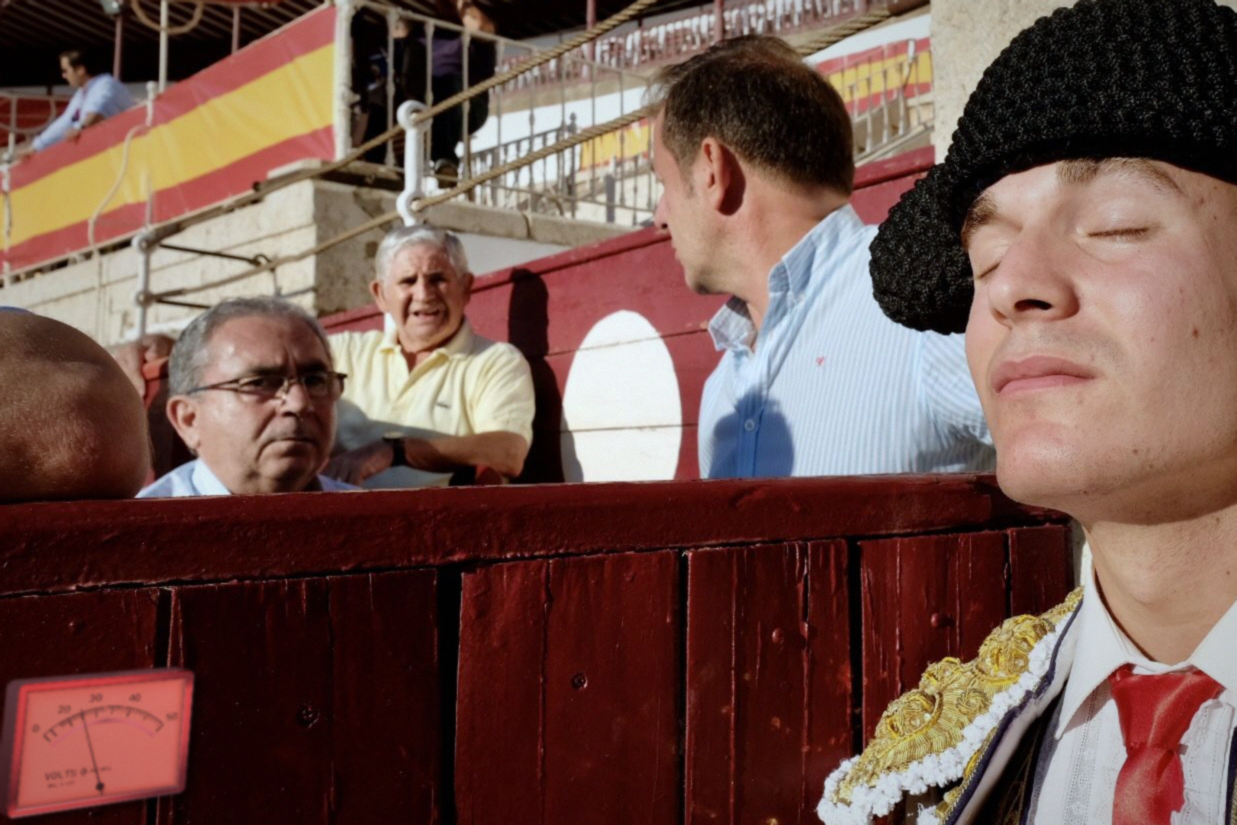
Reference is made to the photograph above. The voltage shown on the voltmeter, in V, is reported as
25 V
